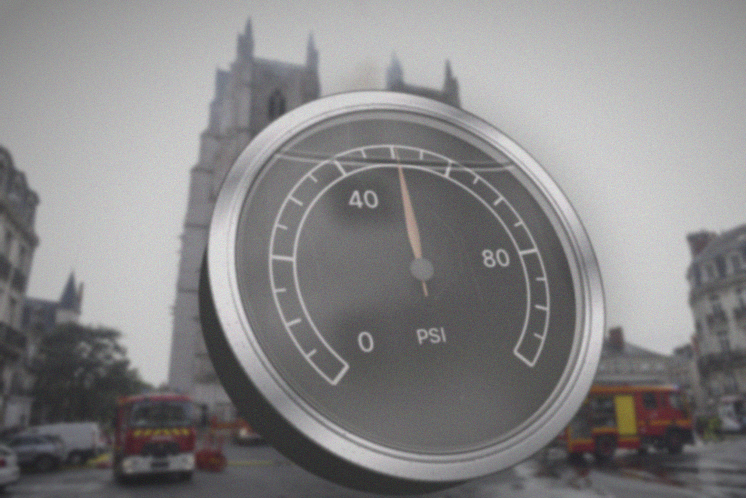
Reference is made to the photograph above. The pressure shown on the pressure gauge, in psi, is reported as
50 psi
